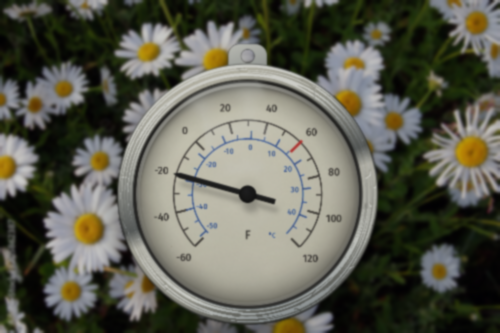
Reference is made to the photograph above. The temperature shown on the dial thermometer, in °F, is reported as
-20 °F
